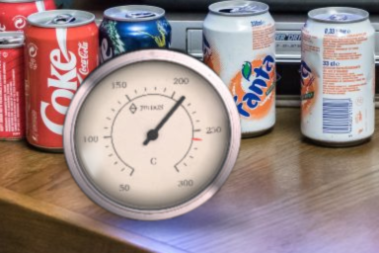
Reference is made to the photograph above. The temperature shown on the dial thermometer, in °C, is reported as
210 °C
